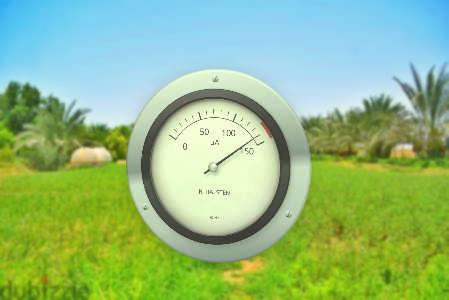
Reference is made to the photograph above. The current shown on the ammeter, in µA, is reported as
140 µA
